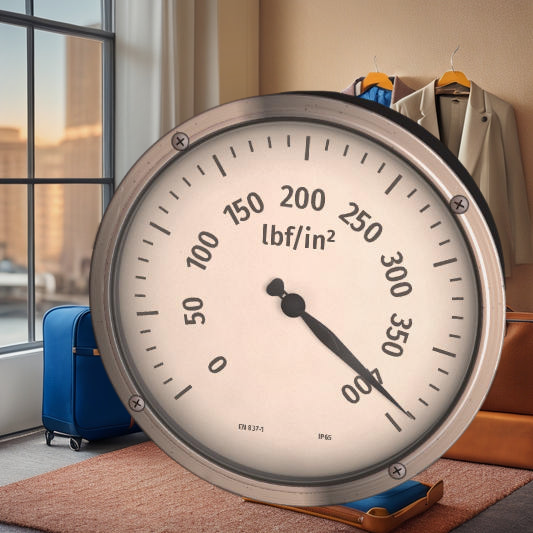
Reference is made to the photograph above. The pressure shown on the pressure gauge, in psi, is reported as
390 psi
